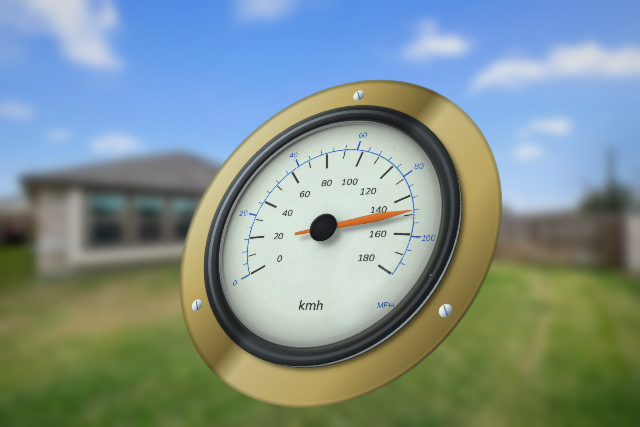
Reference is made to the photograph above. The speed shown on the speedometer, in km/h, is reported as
150 km/h
